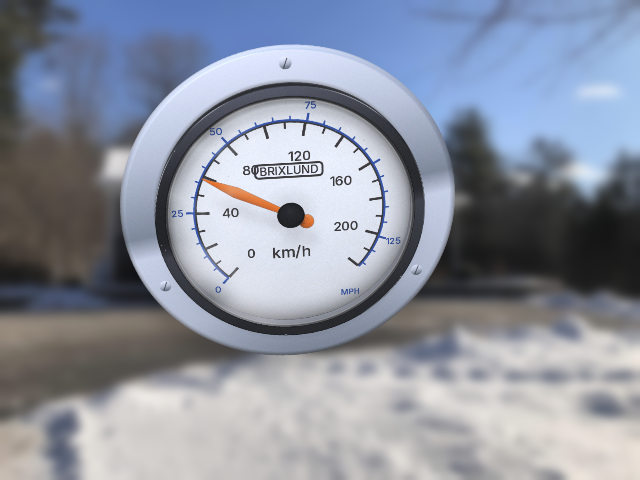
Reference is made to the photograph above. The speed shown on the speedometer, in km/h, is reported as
60 km/h
